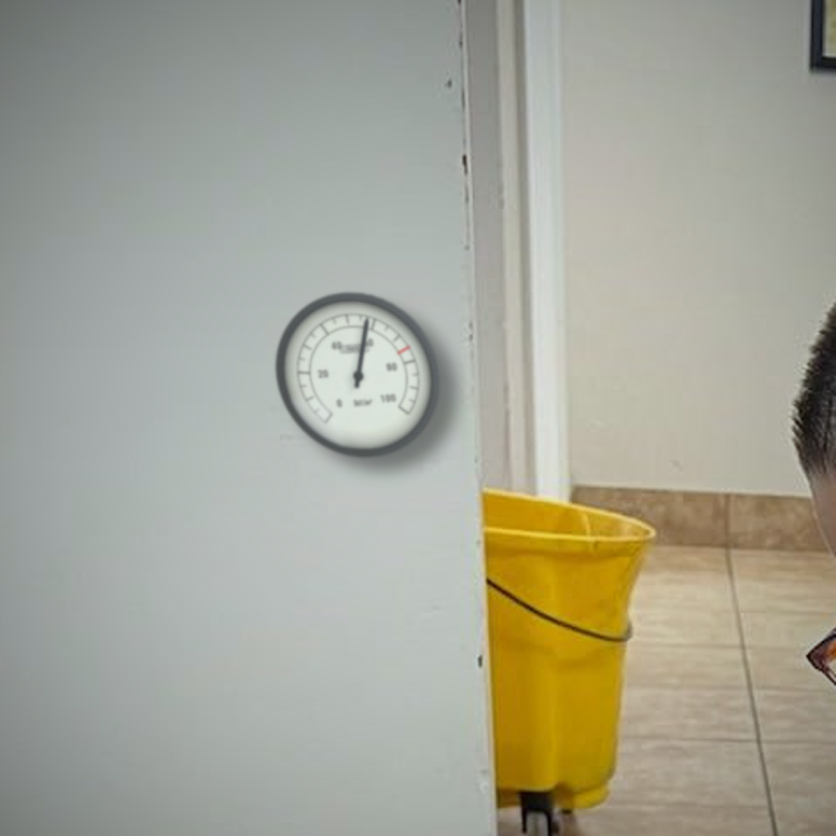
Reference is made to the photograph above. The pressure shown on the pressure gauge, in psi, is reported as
57.5 psi
